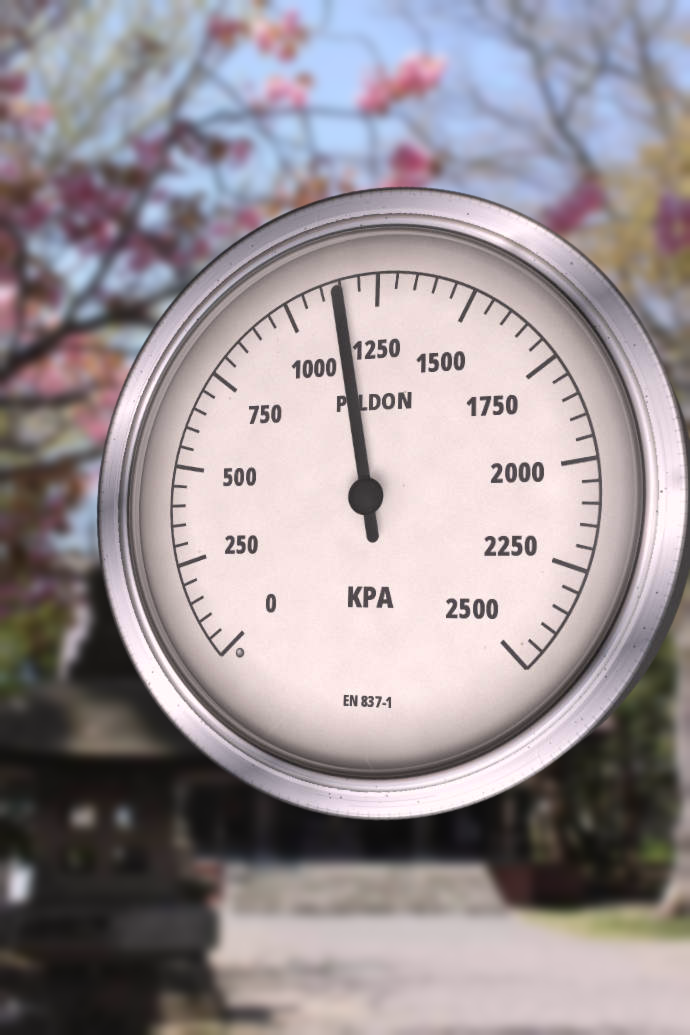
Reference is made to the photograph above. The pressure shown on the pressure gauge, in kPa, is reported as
1150 kPa
